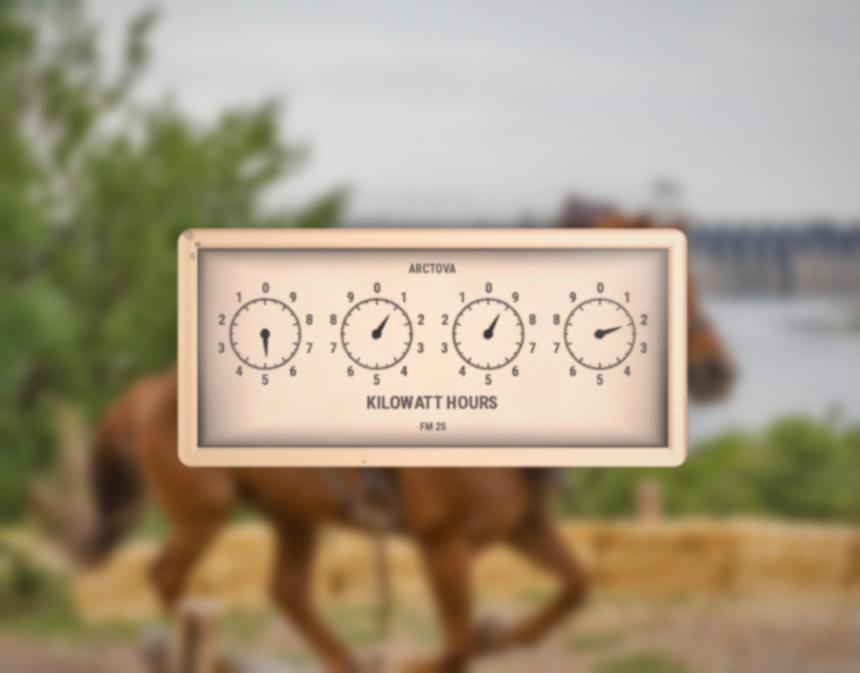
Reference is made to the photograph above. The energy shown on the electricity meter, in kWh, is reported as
5092 kWh
